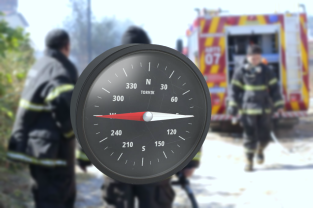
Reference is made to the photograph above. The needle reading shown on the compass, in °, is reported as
270 °
